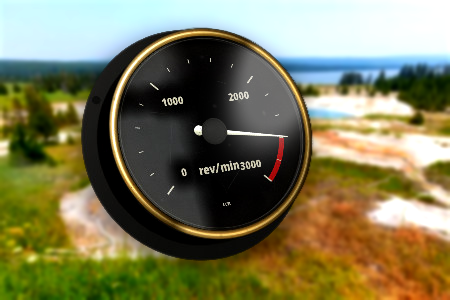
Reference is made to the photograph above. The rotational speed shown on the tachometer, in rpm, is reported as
2600 rpm
